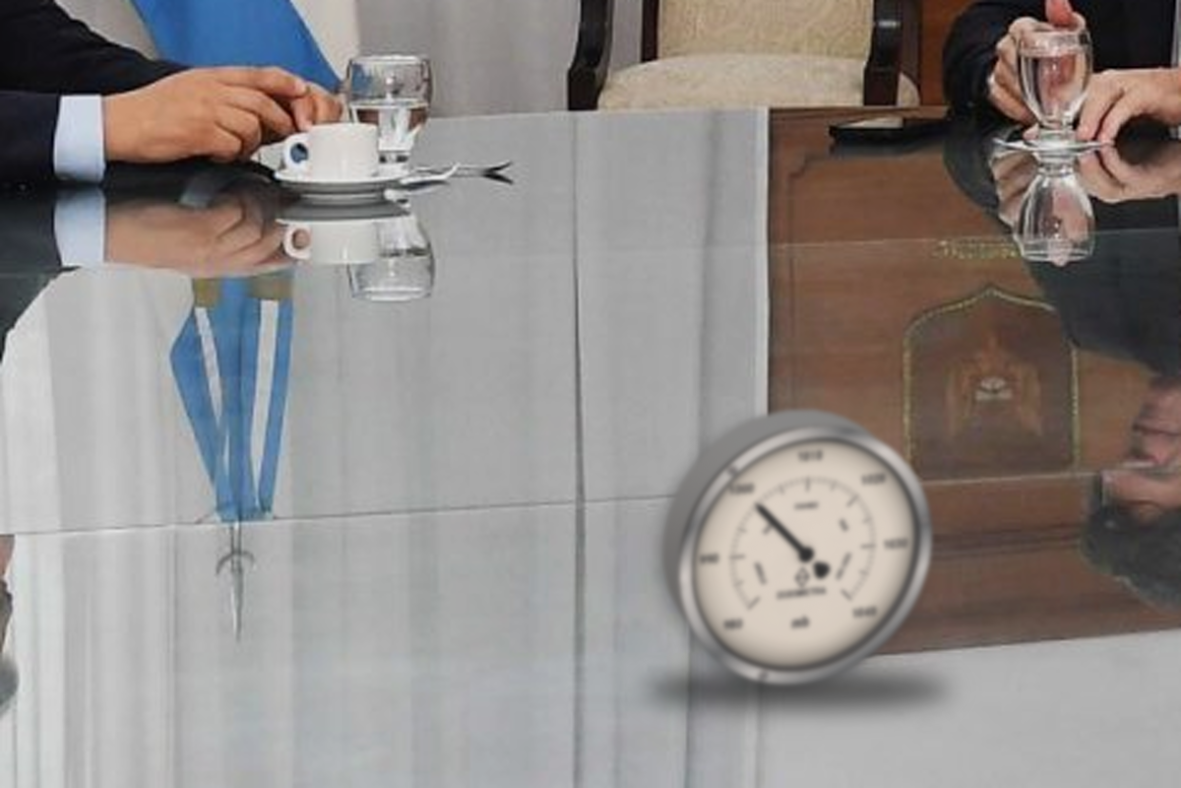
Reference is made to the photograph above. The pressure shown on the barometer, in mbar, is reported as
1000 mbar
